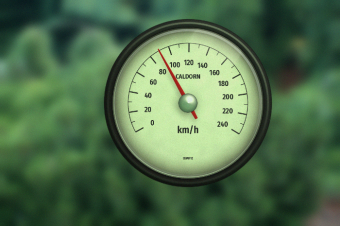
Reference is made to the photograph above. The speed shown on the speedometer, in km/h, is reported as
90 km/h
